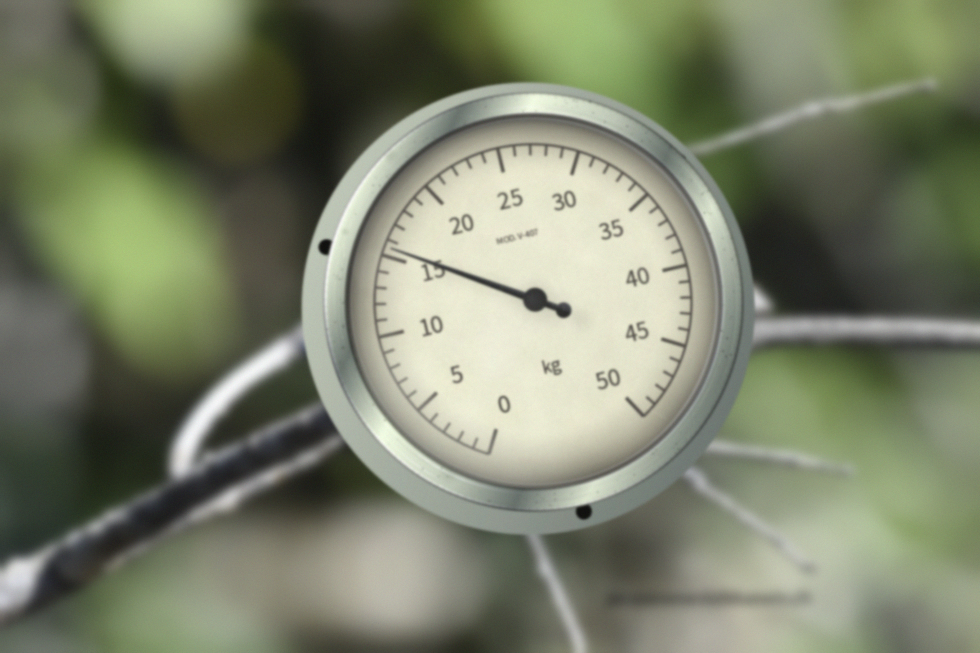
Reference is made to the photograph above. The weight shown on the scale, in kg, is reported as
15.5 kg
